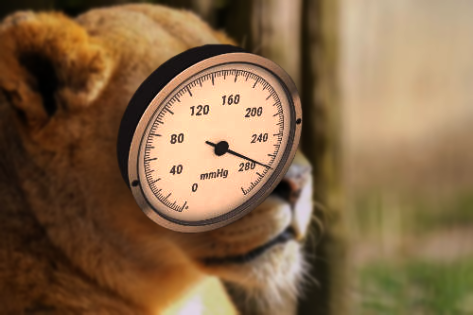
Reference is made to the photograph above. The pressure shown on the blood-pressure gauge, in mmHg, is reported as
270 mmHg
